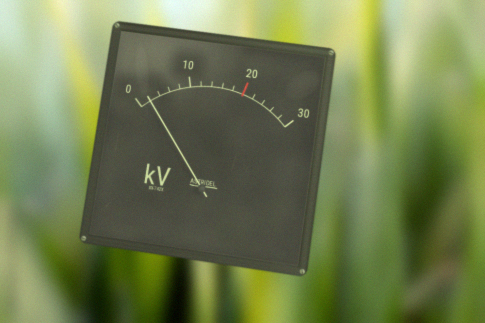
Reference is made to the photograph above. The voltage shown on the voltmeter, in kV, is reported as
2 kV
